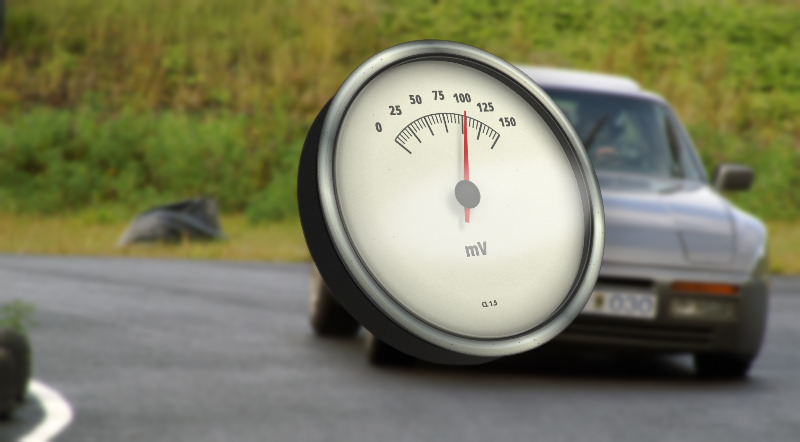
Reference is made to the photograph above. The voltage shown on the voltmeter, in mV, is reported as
100 mV
